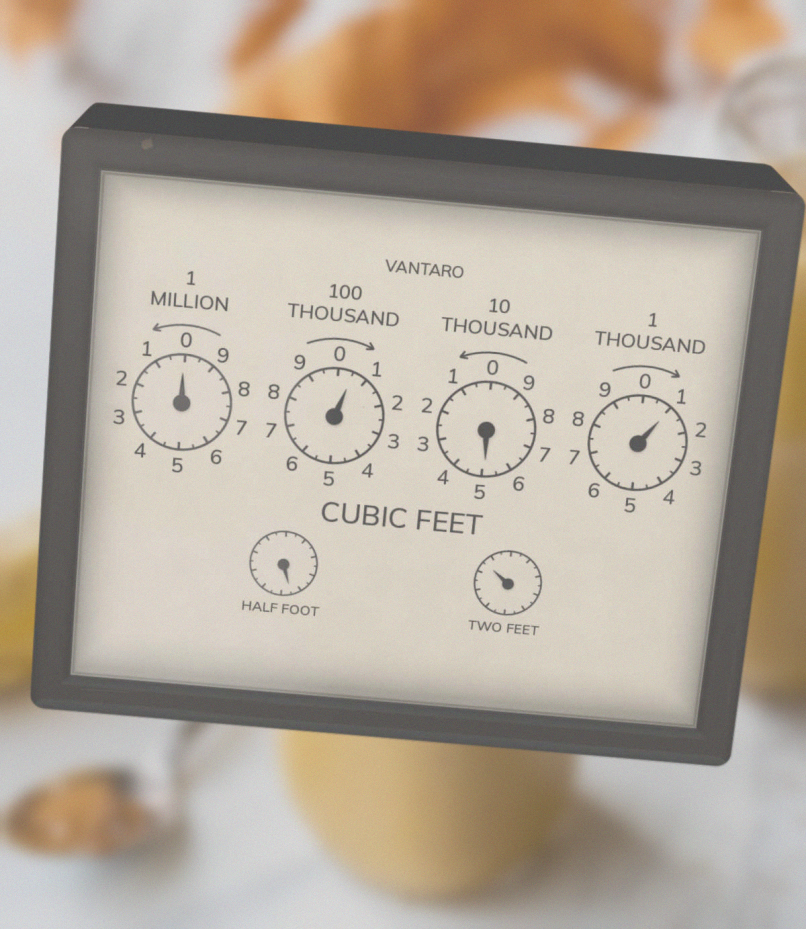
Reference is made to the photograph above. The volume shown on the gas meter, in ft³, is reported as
5100 ft³
